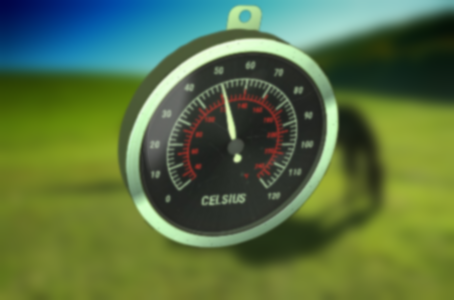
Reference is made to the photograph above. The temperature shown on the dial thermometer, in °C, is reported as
50 °C
